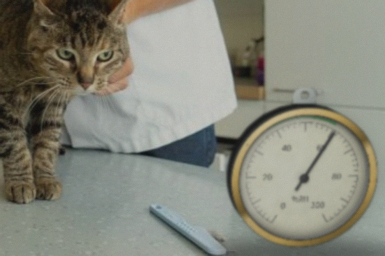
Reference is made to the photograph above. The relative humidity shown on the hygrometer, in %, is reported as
60 %
